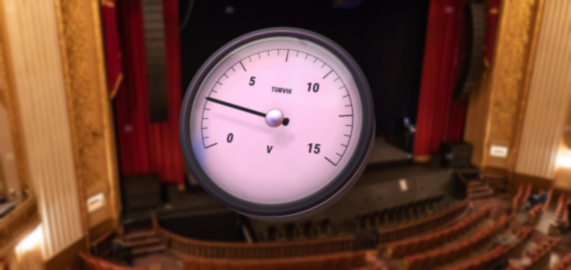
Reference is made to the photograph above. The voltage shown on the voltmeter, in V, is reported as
2.5 V
